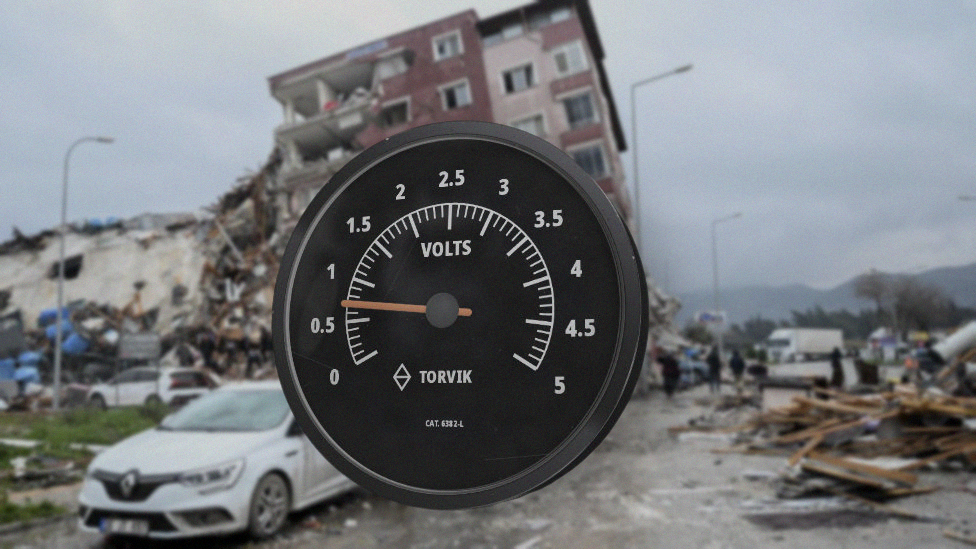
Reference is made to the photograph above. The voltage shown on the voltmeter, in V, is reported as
0.7 V
